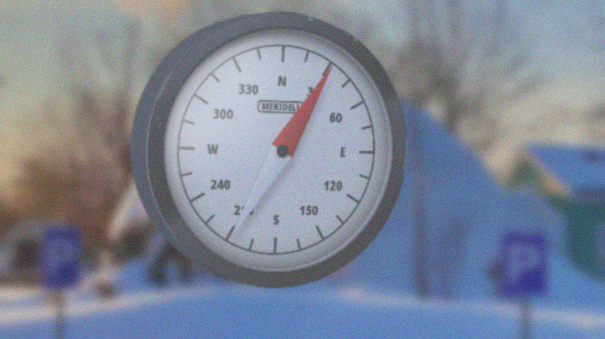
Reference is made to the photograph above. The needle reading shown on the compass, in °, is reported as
30 °
